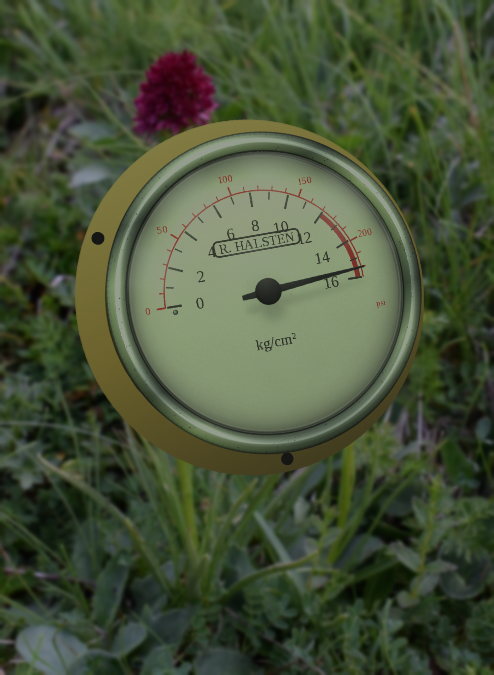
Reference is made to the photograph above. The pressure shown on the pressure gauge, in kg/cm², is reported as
15.5 kg/cm²
